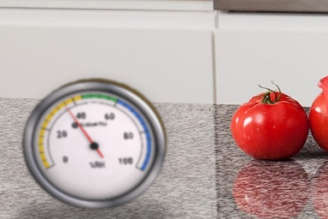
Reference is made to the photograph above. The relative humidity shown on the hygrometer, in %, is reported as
36 %
